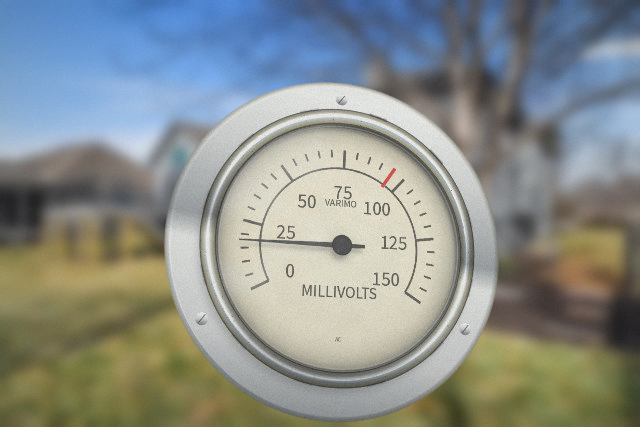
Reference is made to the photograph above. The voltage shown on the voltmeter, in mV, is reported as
17.5 mV
